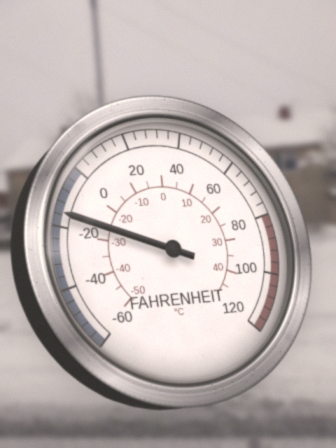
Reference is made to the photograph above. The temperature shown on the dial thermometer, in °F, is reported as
-16 °F
